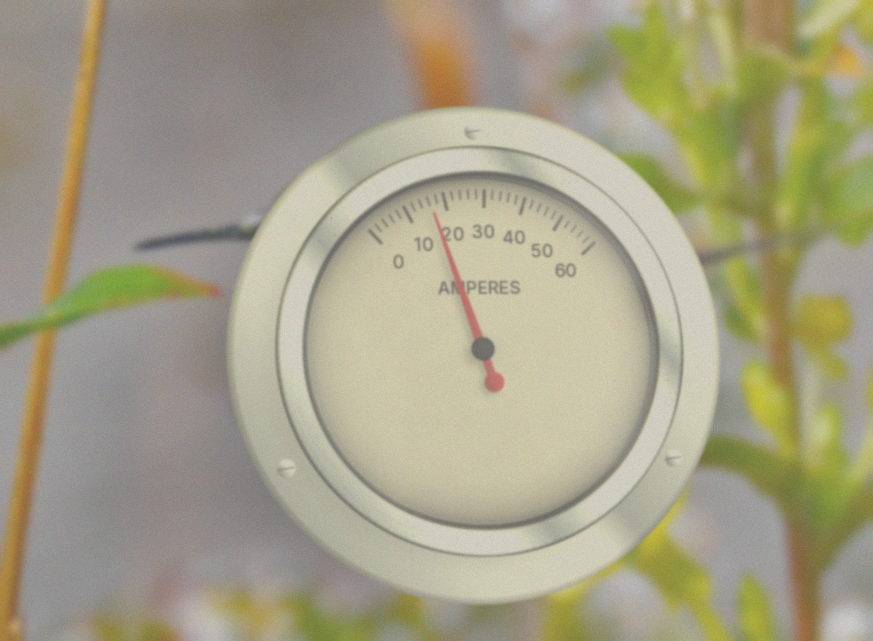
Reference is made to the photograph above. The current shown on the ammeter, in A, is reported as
16 A
